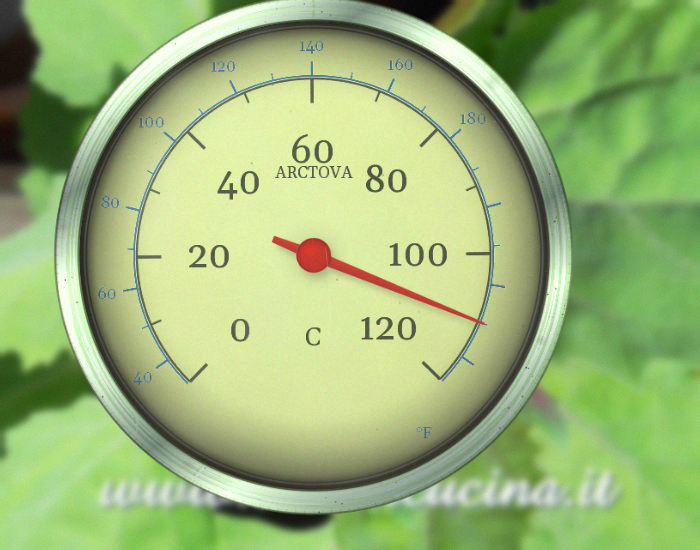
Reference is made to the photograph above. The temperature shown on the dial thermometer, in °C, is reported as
110 °C
